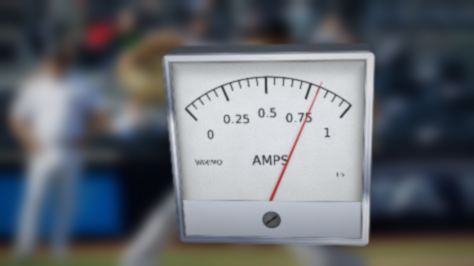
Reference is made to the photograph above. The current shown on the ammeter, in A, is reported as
0.8 A
